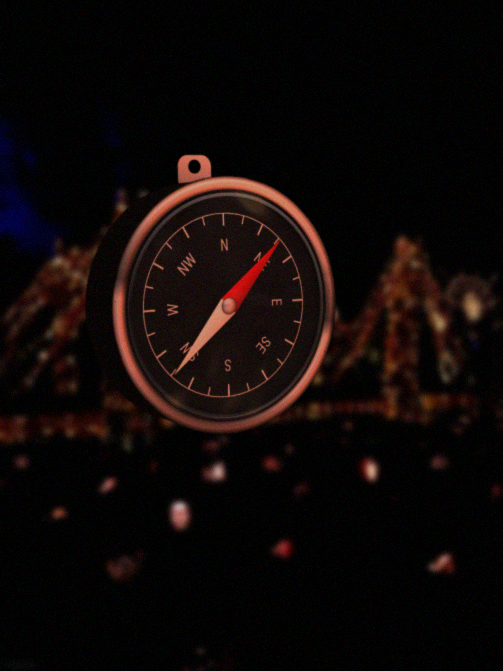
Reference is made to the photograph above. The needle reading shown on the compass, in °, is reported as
45 °
